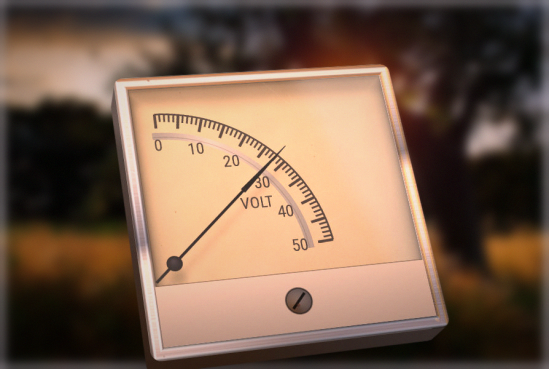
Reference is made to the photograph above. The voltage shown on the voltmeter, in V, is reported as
28 V
